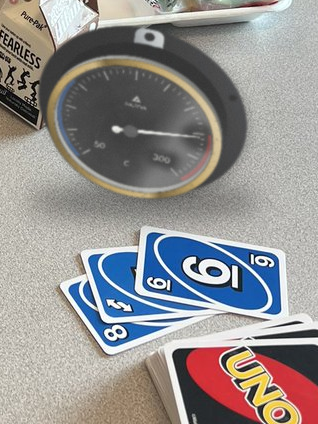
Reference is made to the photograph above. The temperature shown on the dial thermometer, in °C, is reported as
250 °C
